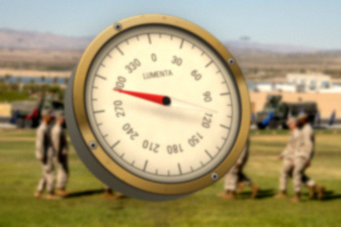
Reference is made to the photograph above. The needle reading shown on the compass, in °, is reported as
290 °
